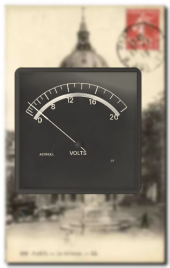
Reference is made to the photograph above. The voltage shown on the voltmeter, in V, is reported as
4 V
